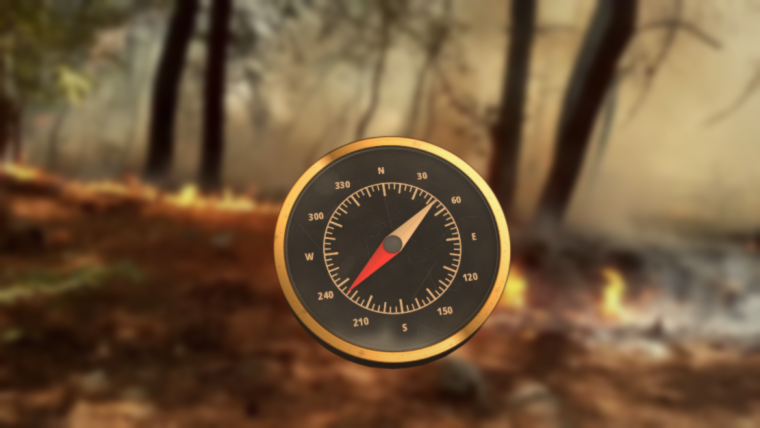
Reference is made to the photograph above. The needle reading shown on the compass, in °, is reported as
230 °
